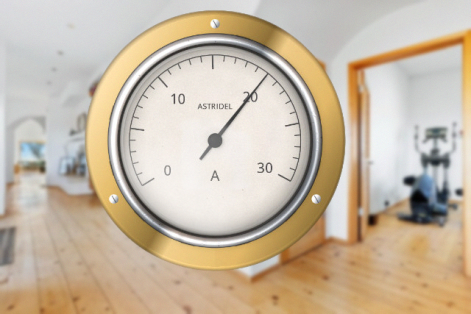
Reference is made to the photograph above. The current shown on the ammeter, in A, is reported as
20 A
